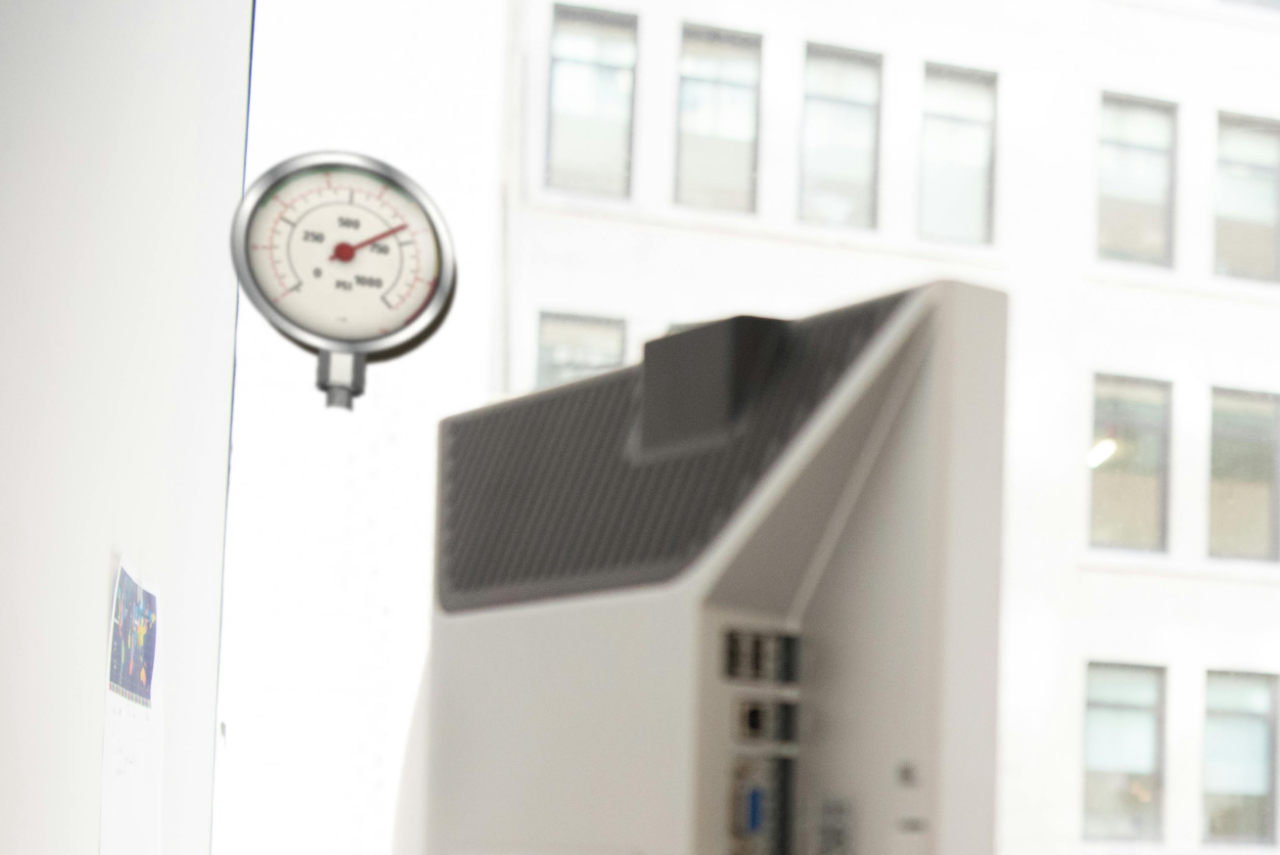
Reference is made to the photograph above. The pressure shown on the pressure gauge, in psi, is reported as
700 psi
